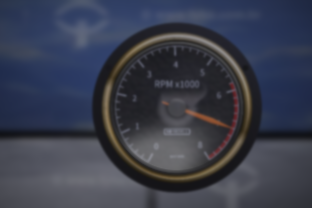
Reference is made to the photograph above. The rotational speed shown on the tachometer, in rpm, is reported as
7000 rpm
